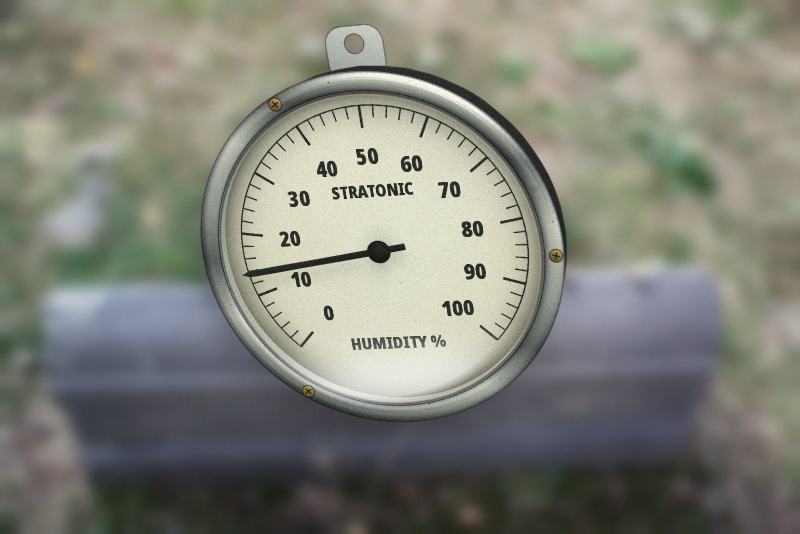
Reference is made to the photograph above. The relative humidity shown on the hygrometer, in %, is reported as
14 %
